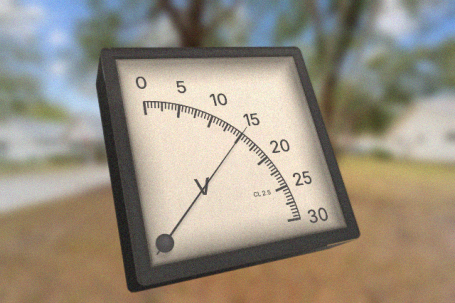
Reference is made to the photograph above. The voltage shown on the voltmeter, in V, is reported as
15 V
